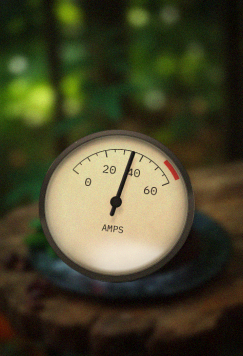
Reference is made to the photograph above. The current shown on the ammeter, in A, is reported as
35 A
